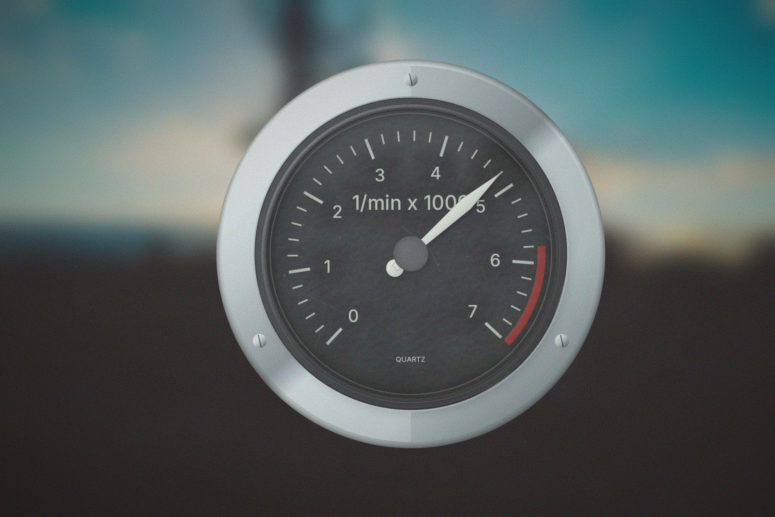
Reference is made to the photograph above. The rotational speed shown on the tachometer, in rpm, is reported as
4800 rpm
